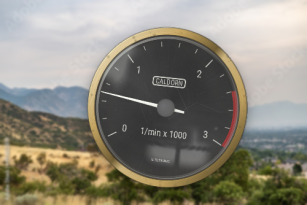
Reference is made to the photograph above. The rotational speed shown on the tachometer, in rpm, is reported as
500 rpm
